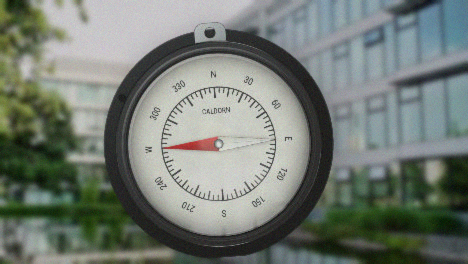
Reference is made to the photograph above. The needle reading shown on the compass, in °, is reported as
270 °
